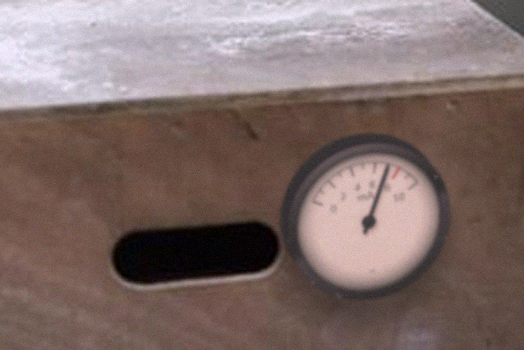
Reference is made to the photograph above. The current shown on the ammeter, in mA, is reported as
7 mA
